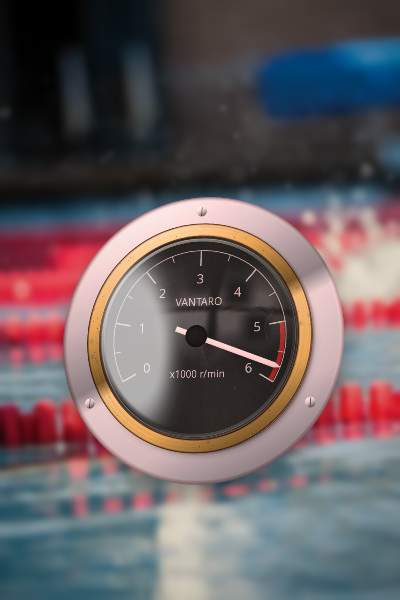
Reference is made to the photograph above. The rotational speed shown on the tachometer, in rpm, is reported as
5750 rpm
